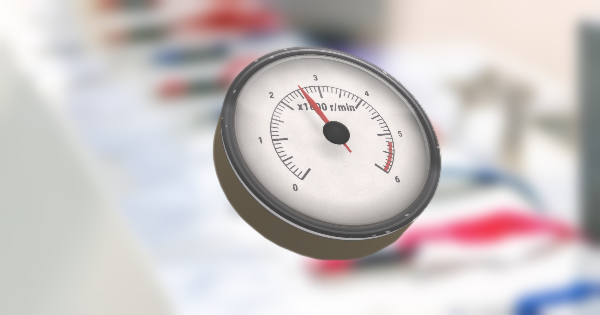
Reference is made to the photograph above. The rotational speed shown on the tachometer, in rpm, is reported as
2500 rpm
